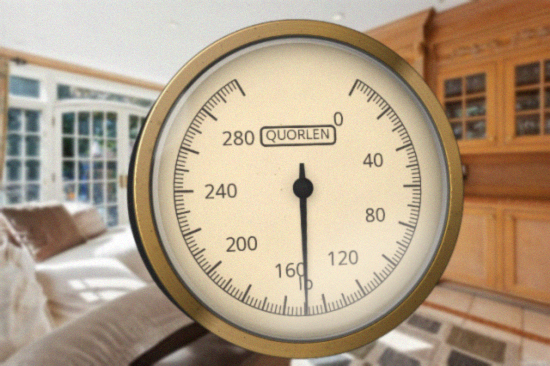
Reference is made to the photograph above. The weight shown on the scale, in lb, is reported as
150 lb
